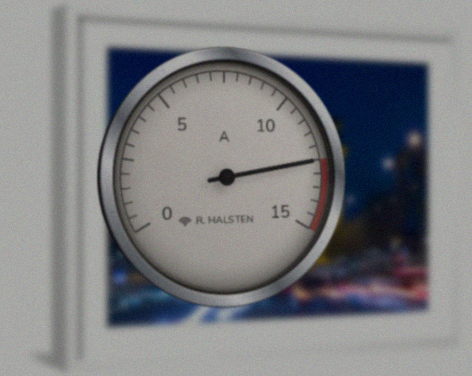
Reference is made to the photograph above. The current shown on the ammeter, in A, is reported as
12.5 A
